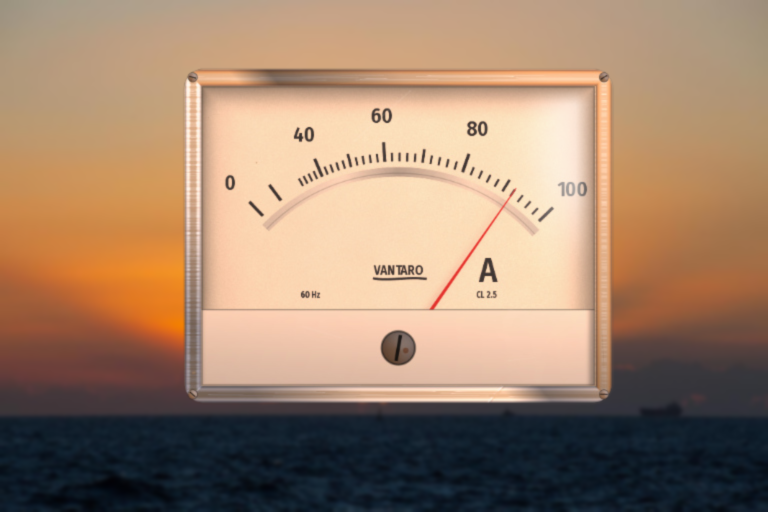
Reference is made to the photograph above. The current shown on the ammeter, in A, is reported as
92 A
